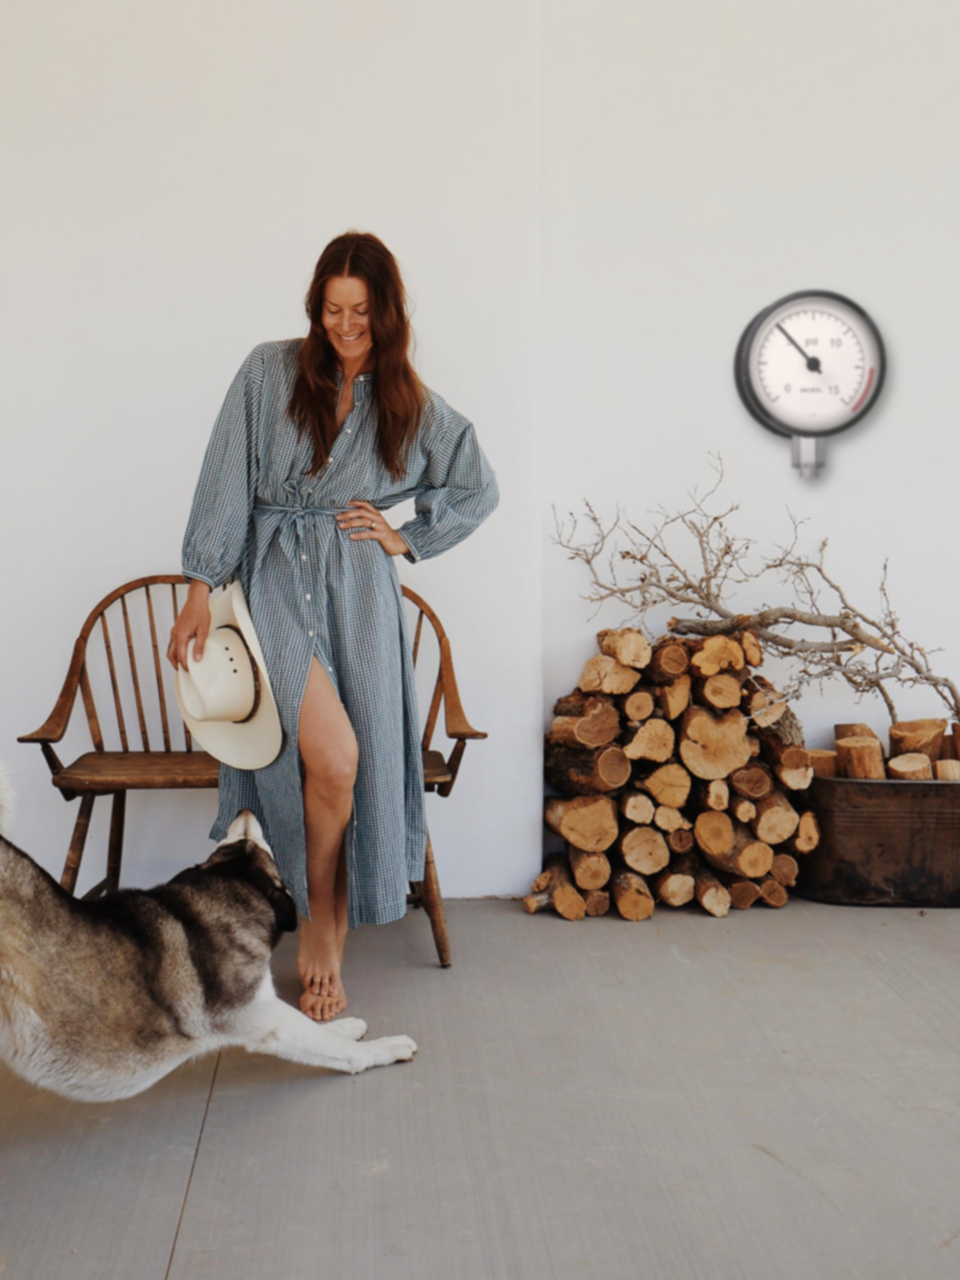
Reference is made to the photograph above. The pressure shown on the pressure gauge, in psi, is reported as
5 psi
